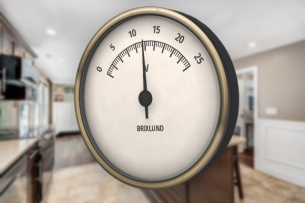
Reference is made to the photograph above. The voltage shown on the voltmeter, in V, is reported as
12.5 V
